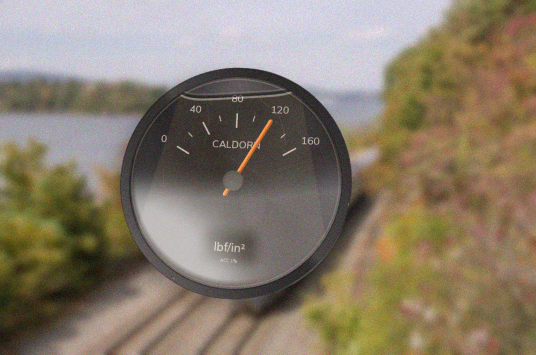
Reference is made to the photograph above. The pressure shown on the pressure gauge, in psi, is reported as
120 psi
